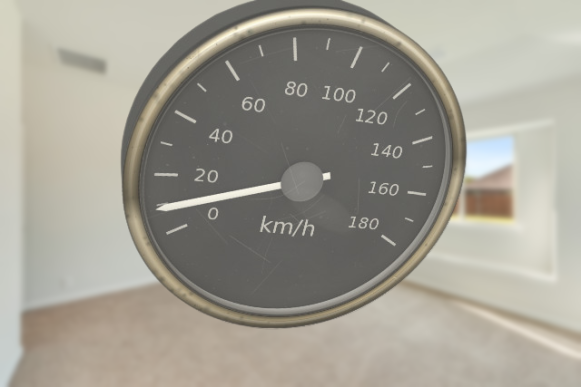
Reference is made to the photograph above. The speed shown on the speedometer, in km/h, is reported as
10 km/h
